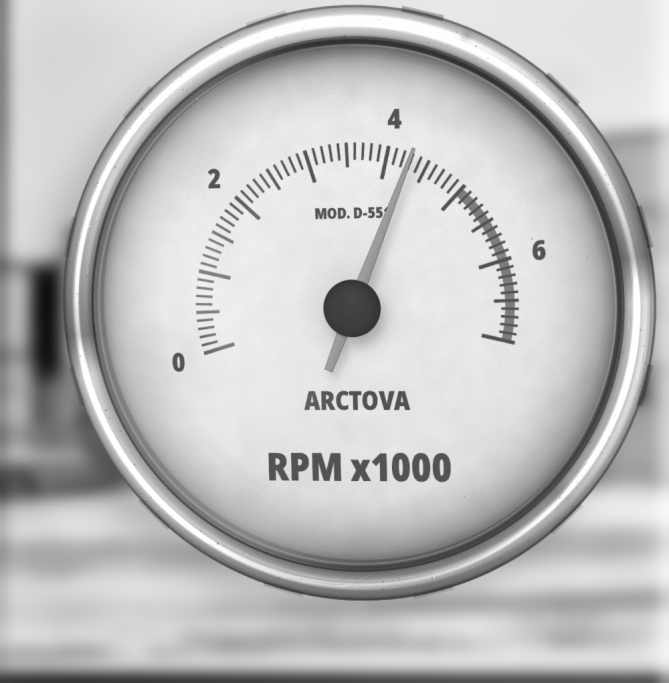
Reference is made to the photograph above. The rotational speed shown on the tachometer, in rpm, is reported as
4300 rpm
